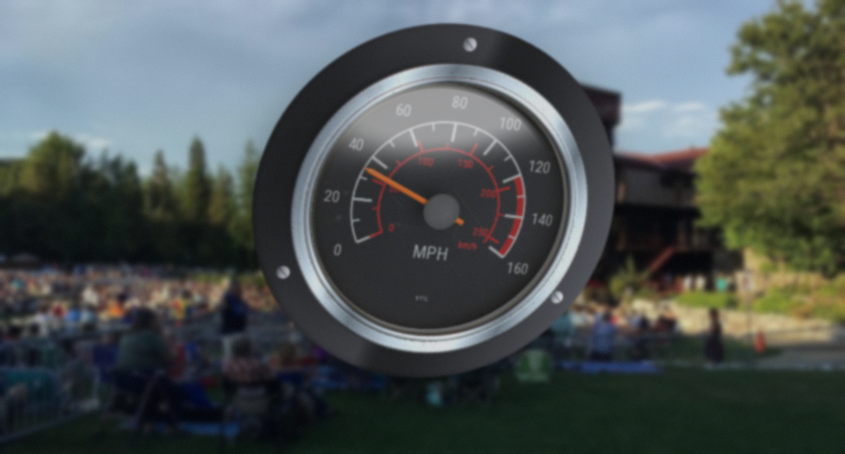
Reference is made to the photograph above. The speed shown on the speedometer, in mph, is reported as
35 mph
